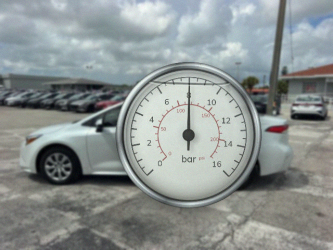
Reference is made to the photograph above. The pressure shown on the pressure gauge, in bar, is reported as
8 bar
